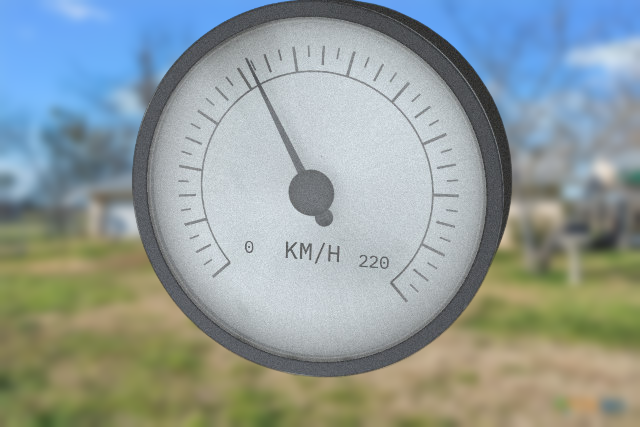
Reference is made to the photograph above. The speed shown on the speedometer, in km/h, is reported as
85 km/h
